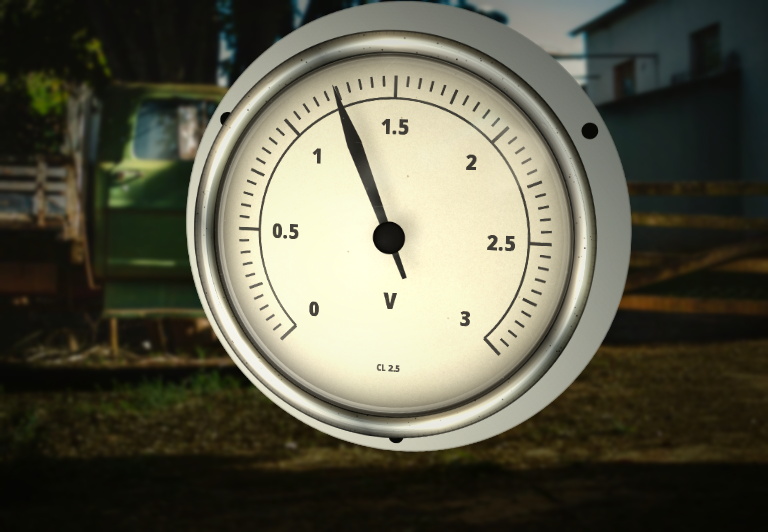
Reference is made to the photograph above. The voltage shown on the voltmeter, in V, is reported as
1.25 V
